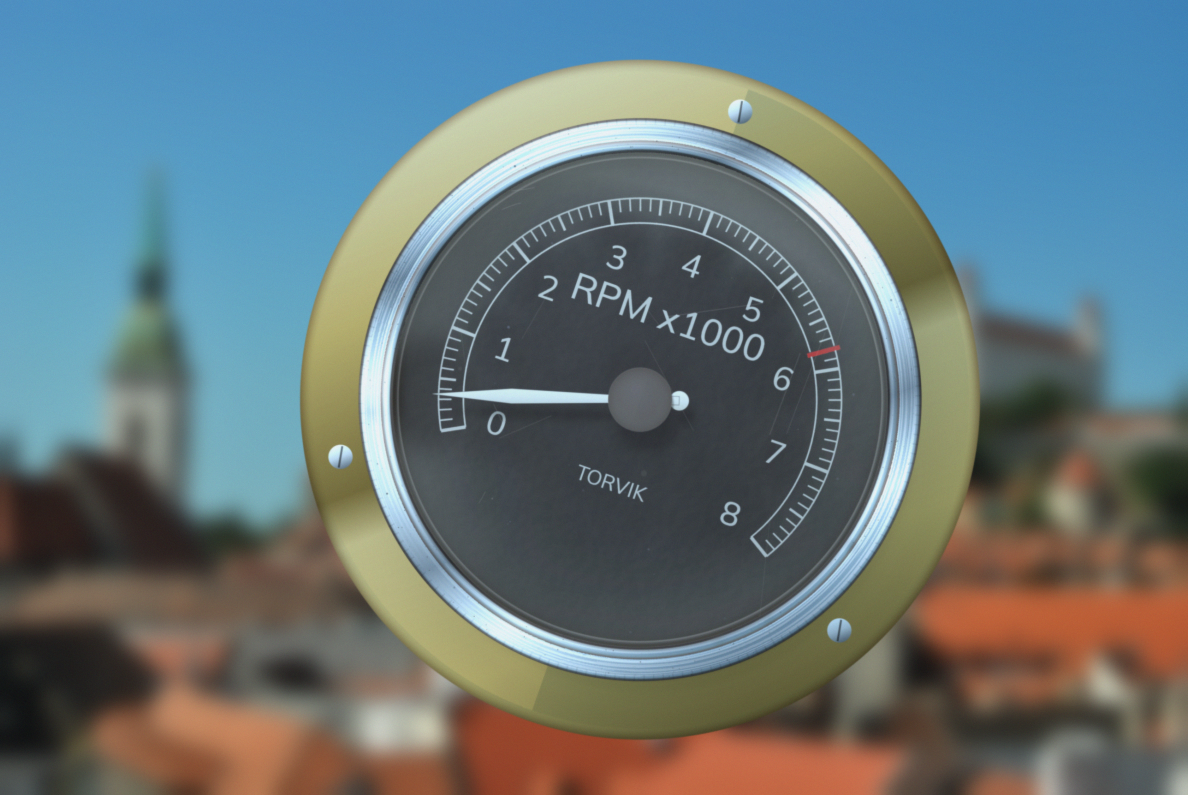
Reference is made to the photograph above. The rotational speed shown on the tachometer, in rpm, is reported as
350 rpm
